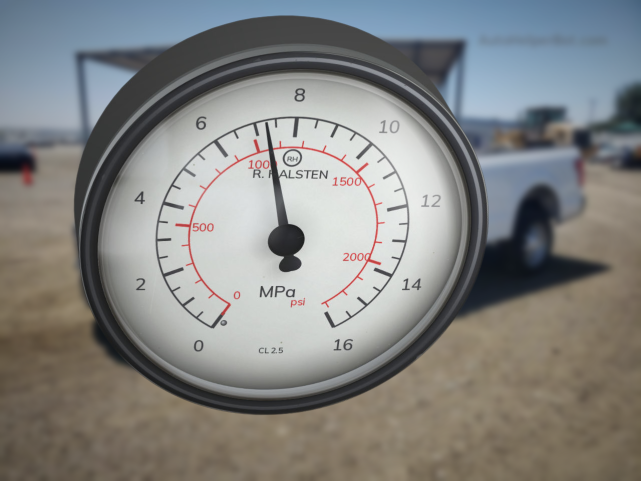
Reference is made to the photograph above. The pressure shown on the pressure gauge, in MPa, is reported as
7.25 MPa
